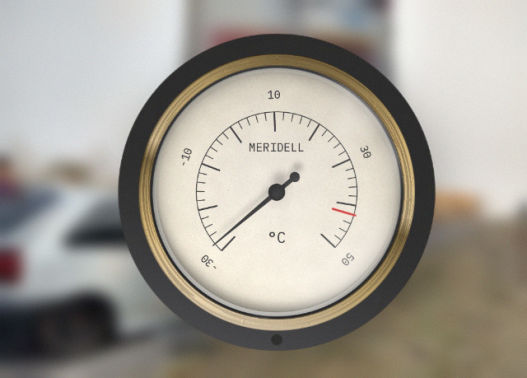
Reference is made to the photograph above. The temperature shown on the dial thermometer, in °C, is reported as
-28 °C
